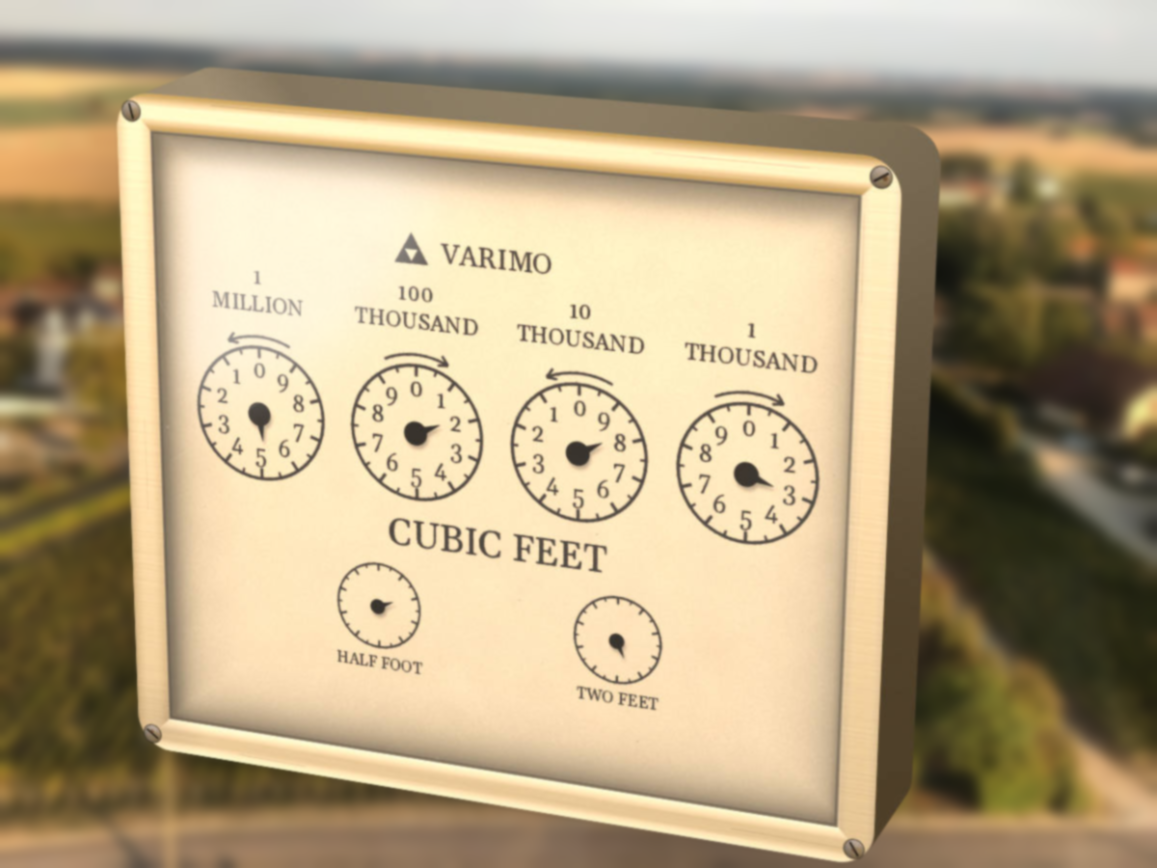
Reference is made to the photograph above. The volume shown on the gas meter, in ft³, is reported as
518300 ft³
